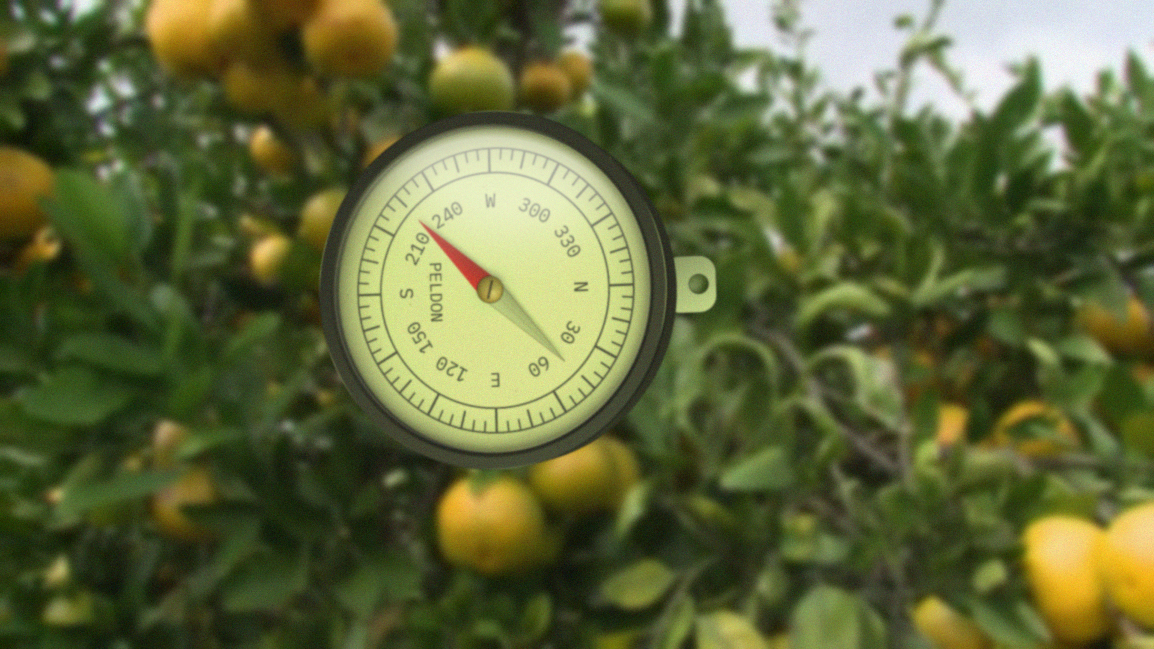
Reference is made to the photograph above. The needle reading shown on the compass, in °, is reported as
225 °
